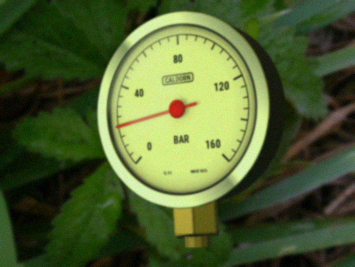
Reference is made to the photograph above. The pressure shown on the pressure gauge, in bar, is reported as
20 bar
